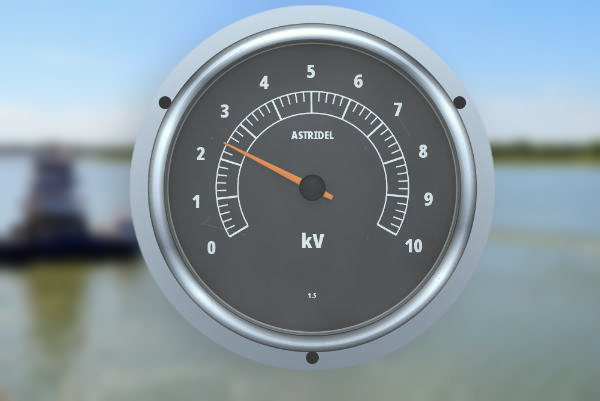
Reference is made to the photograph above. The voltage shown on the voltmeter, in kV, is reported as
2.4 kV
